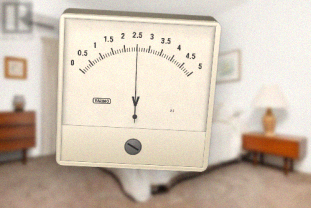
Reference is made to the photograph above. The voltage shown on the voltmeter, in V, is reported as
2.5 V
